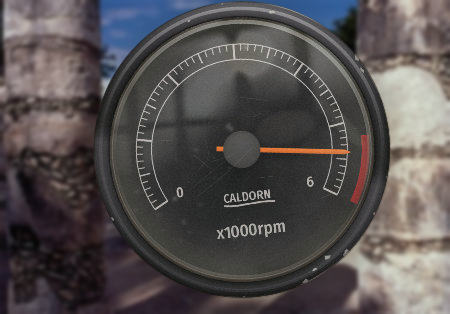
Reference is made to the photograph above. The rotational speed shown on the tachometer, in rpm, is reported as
5400 rpm
